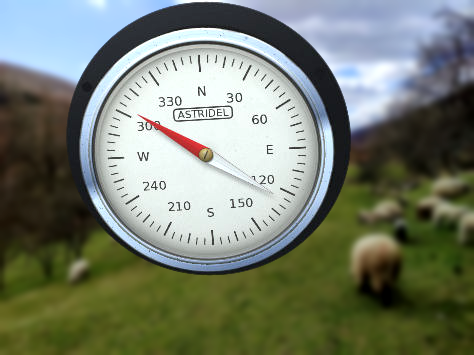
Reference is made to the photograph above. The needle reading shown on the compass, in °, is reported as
305 °
